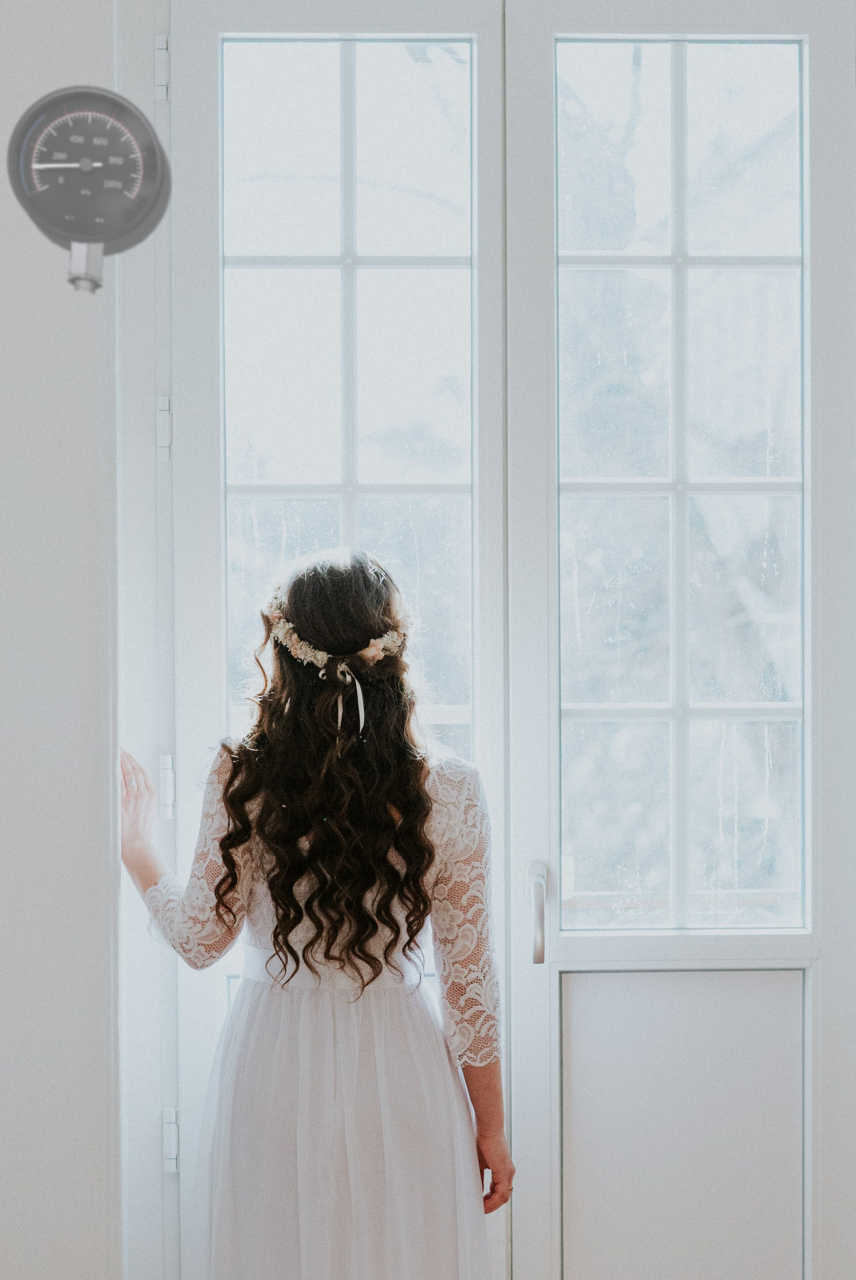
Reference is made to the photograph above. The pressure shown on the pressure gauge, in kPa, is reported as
100 kPa
